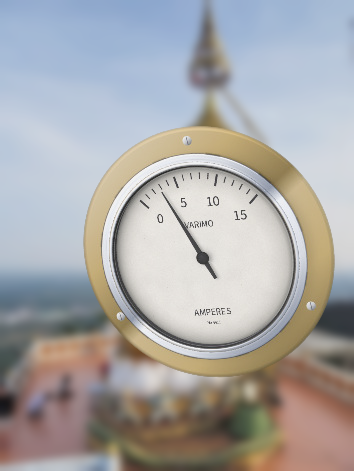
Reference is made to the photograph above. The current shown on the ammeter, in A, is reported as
3 A
